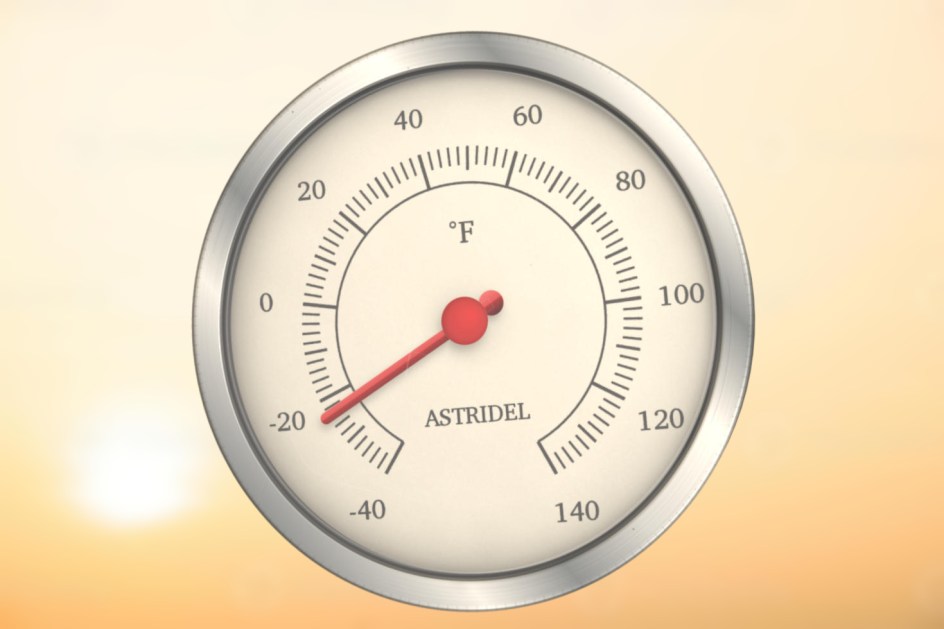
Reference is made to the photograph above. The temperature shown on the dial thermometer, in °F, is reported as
-24 °F
